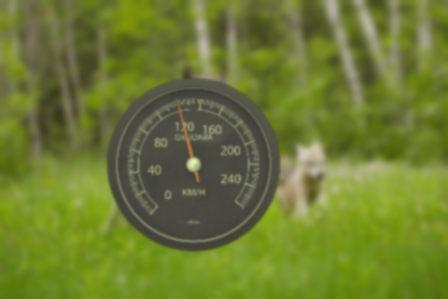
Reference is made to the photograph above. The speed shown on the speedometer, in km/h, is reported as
120 km/h
